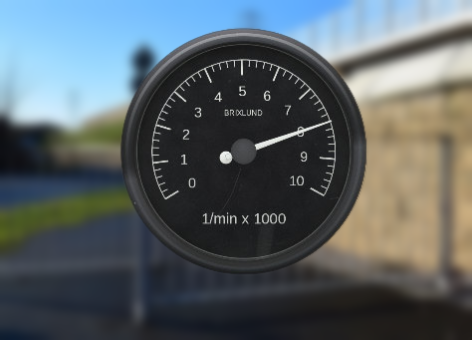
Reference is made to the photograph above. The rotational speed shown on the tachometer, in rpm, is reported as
8000 rpm
